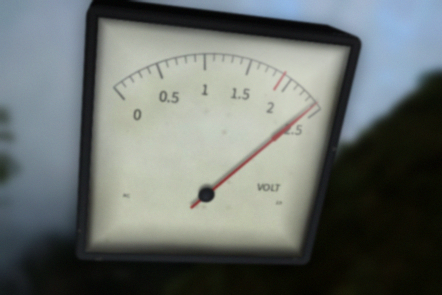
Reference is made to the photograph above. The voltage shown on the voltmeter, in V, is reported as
2.4 V
